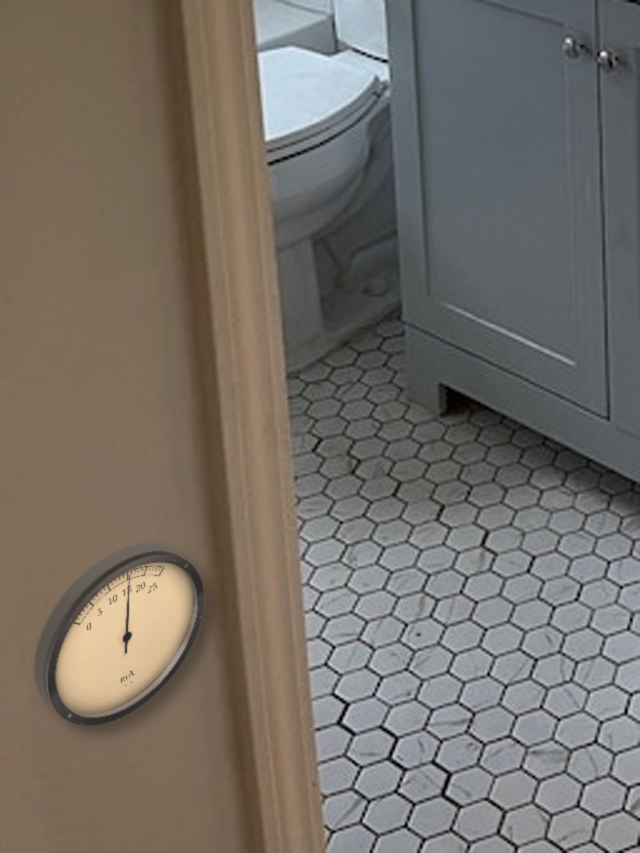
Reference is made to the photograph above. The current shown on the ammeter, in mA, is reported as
15 mA
